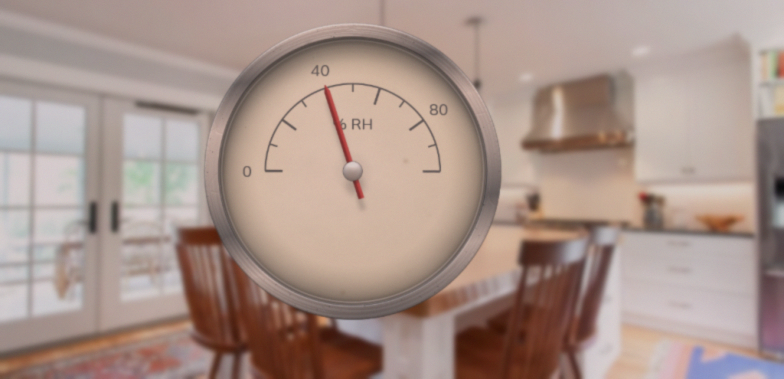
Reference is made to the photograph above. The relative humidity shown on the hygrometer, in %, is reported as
40 %
